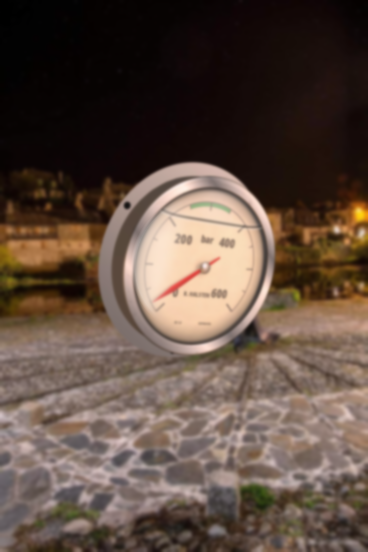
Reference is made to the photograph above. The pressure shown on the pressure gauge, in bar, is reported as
25 bar
